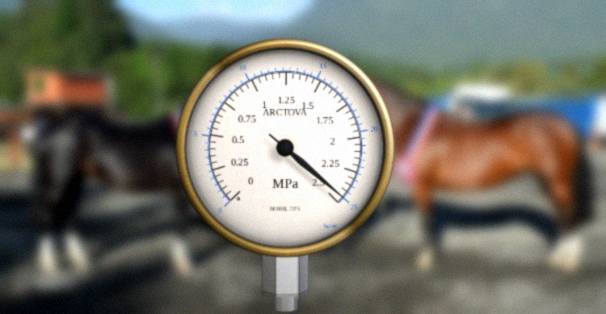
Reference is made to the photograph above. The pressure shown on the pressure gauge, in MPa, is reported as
2.45 MPa
